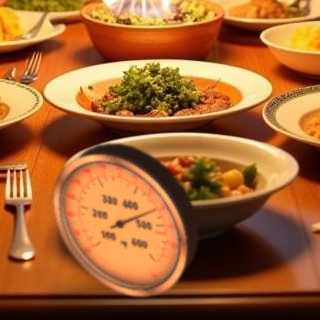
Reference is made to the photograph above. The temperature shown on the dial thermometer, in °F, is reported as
460 °F
